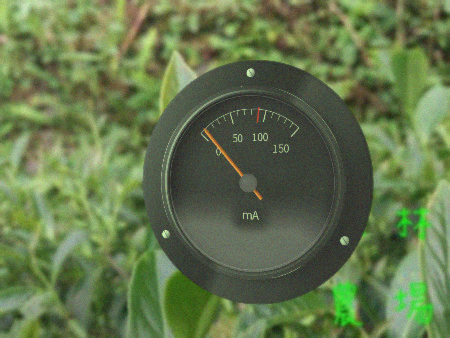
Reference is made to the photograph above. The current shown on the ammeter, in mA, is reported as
10 mA
